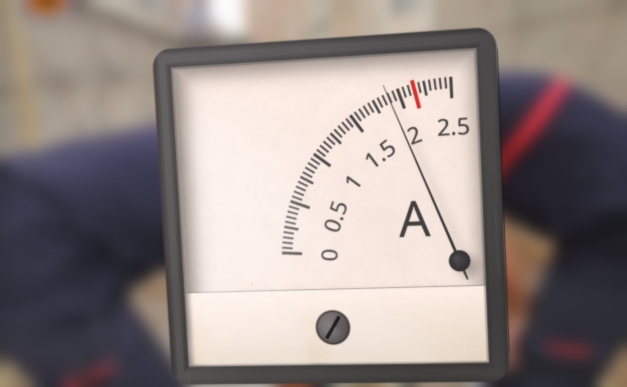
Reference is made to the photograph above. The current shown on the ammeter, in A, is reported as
1.9 A
